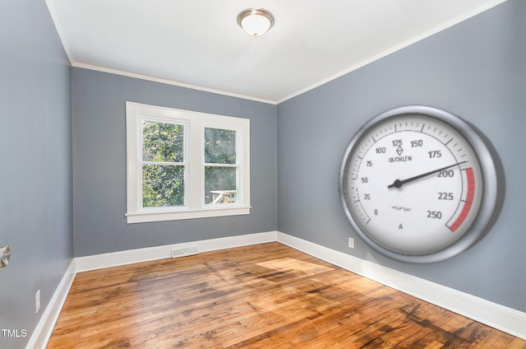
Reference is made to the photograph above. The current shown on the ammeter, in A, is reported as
195 A
